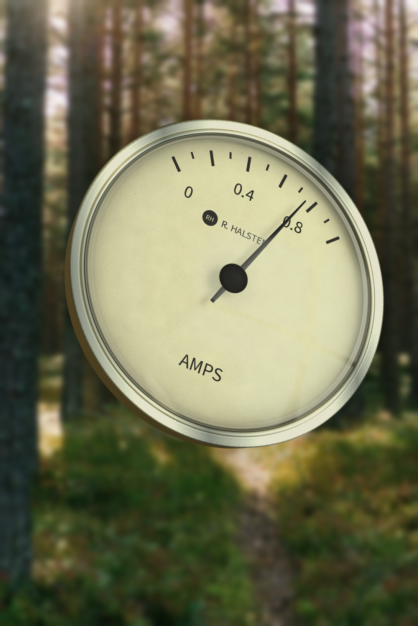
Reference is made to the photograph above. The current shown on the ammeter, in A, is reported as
0.75 A
